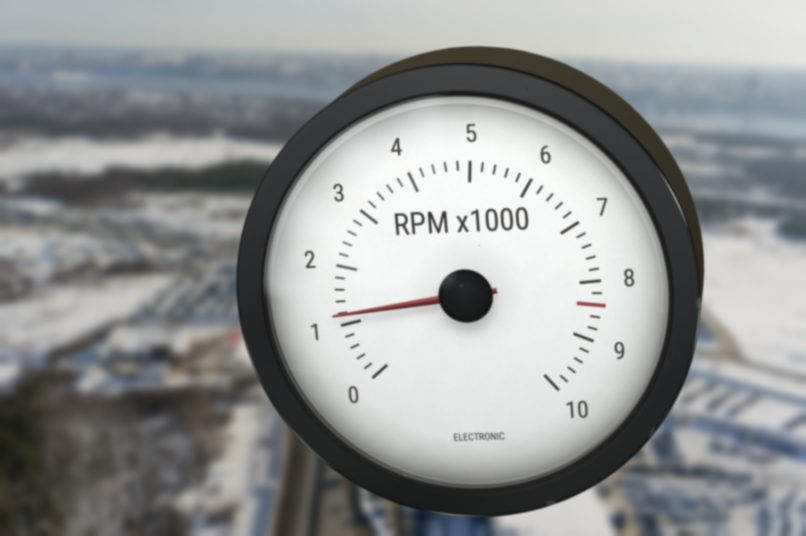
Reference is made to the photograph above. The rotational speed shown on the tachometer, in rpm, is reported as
1200 rpm
